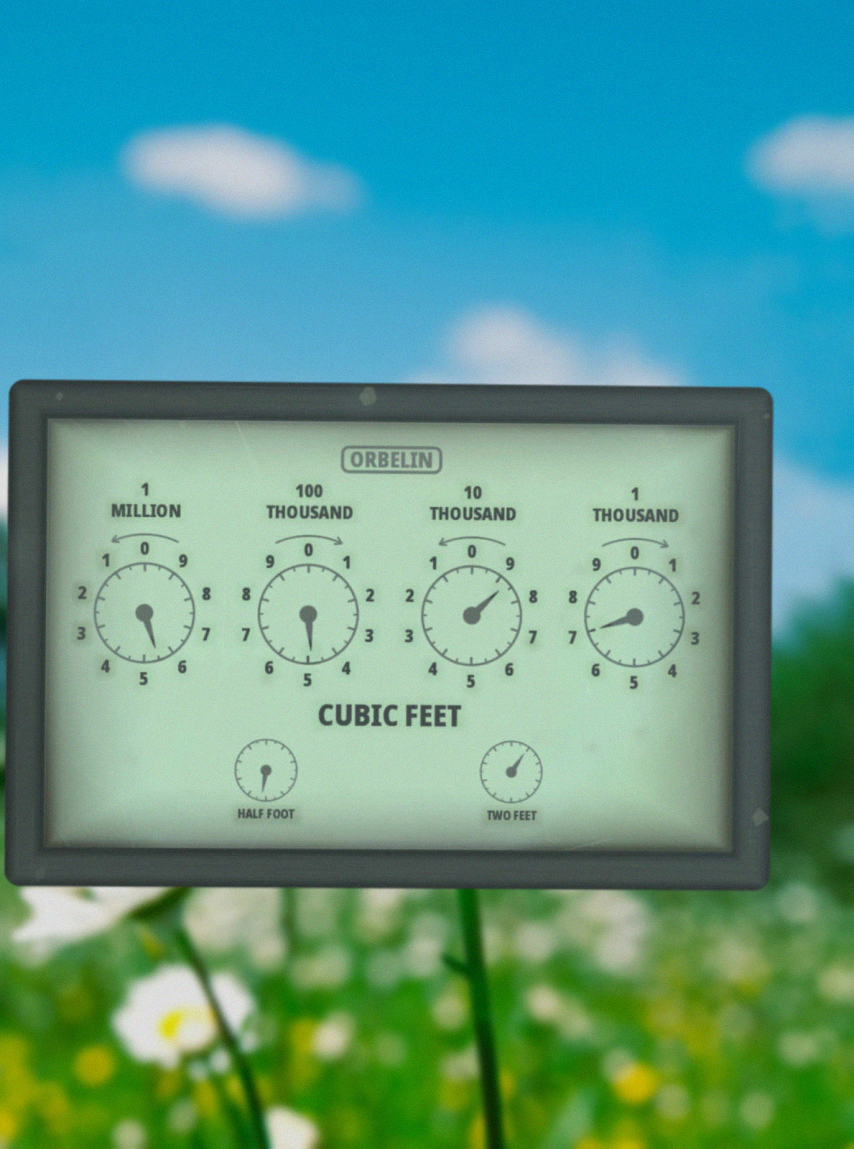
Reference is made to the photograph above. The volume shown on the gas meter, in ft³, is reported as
548700 ft³
